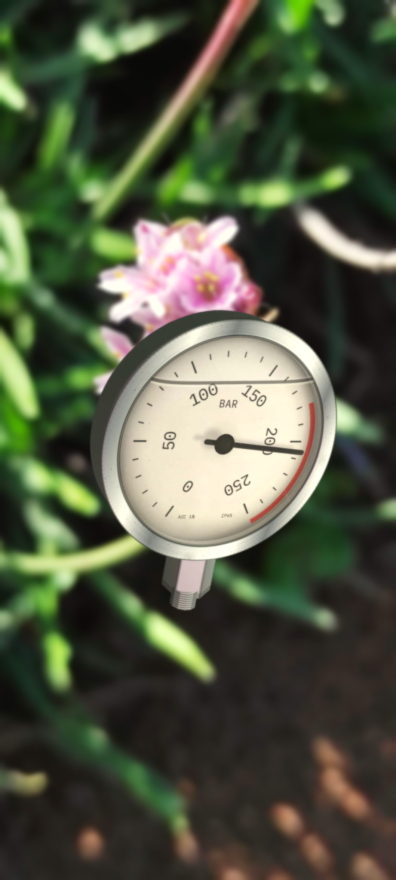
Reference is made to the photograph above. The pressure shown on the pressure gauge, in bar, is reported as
205 bar
